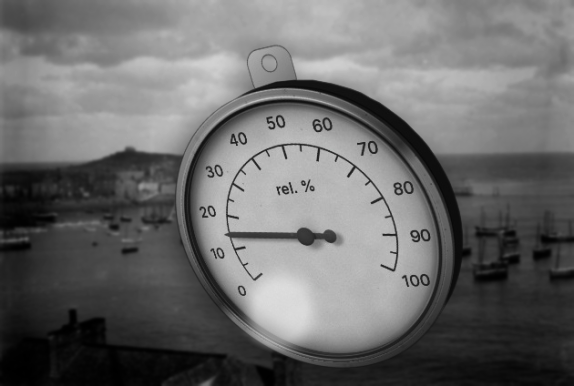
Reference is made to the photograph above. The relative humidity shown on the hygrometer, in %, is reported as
15 %
